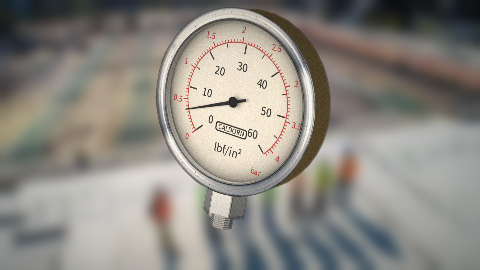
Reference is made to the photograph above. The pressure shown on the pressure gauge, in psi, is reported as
5 psi
